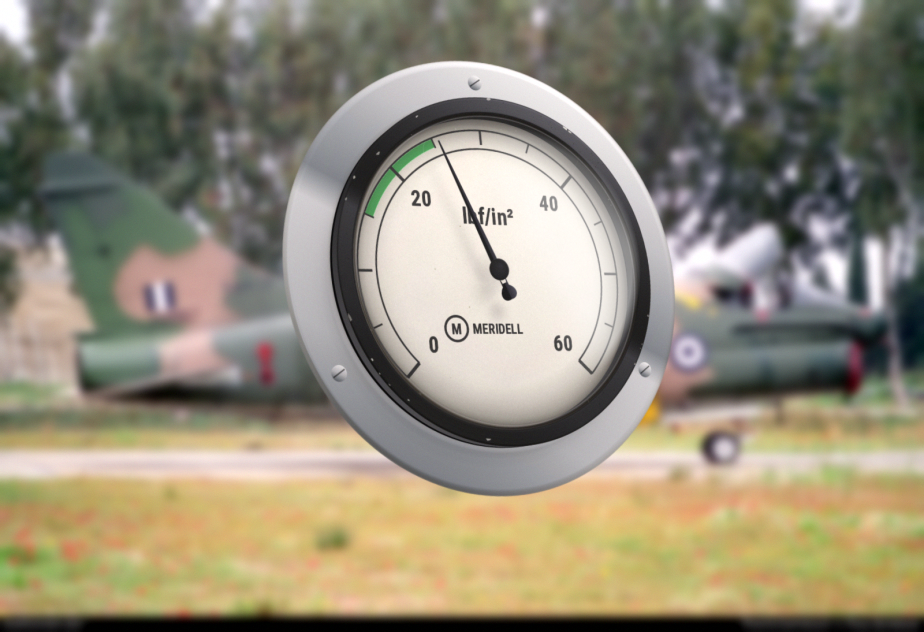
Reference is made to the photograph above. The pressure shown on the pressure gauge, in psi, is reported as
25 psi
